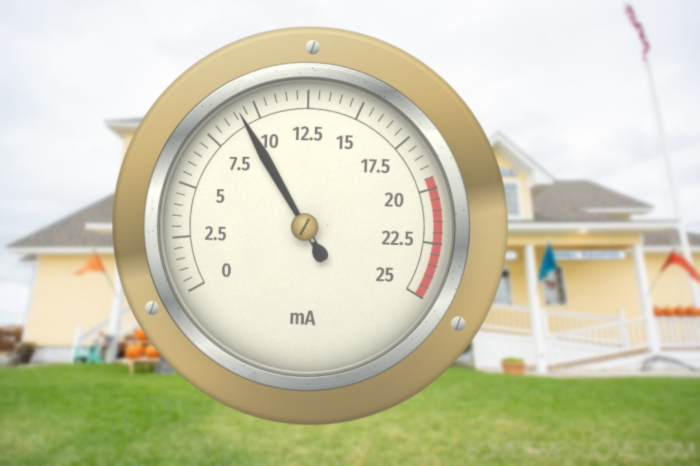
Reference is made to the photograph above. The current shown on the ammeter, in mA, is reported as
9.25 mA
